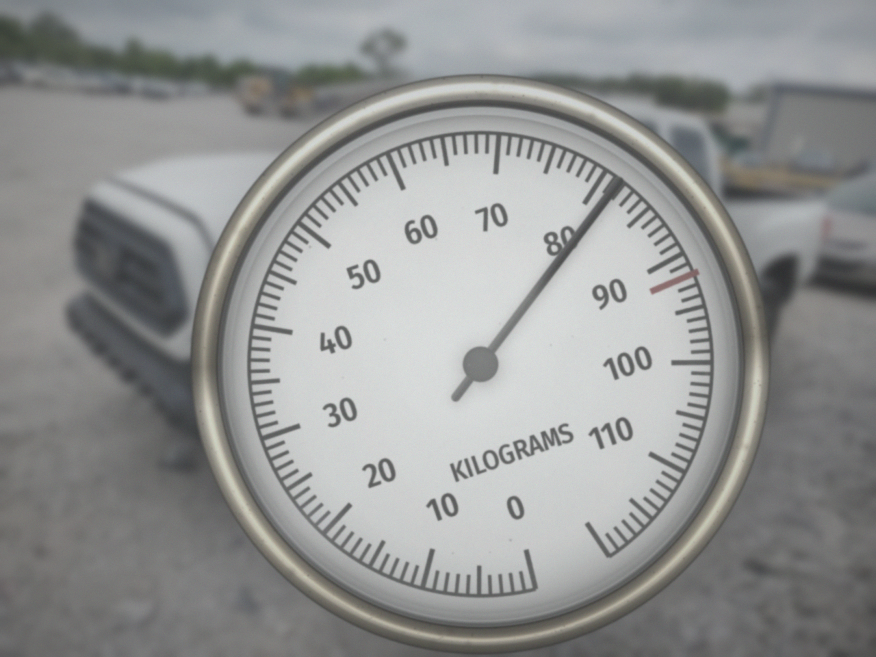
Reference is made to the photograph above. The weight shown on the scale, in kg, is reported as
81.5 kg
